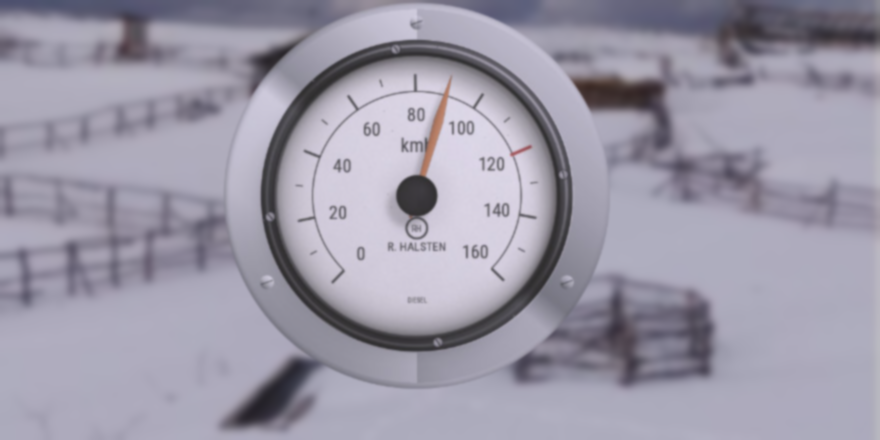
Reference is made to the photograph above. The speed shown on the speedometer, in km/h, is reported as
90 km/h
